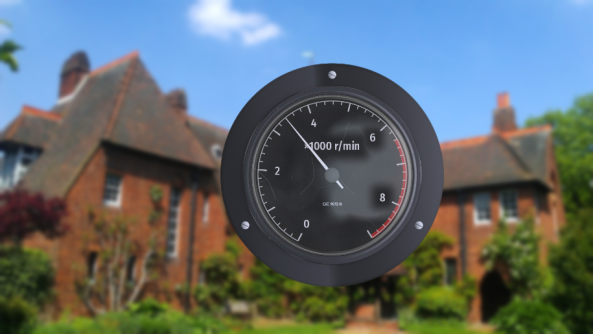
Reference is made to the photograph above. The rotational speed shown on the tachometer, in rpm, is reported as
3400 rpm
